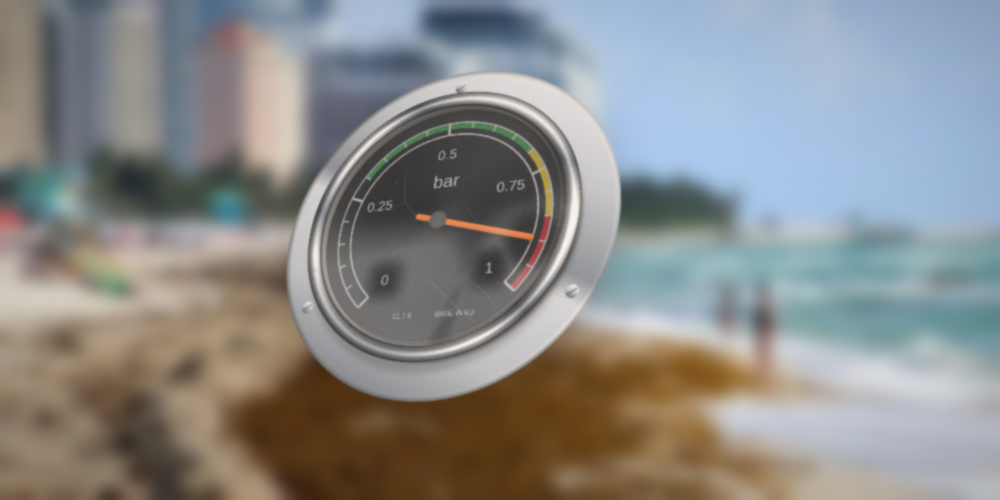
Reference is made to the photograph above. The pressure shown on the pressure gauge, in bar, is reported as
0.9 bar
